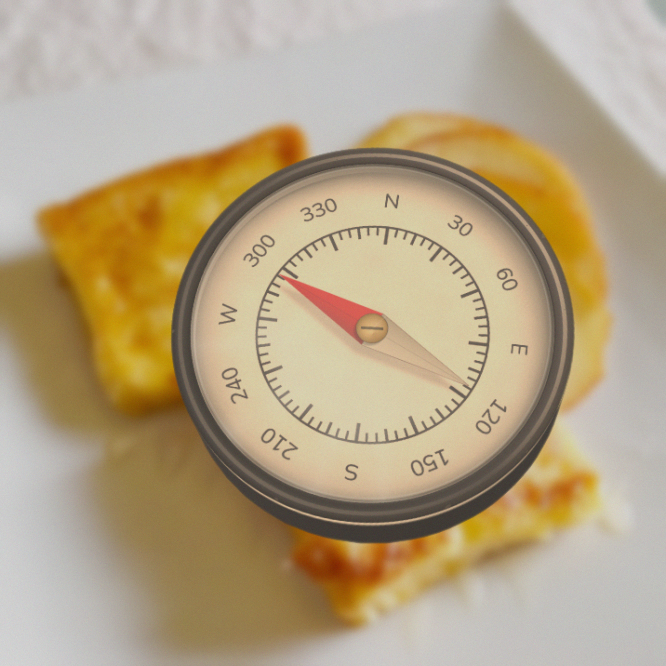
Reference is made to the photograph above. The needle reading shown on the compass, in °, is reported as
295 °
